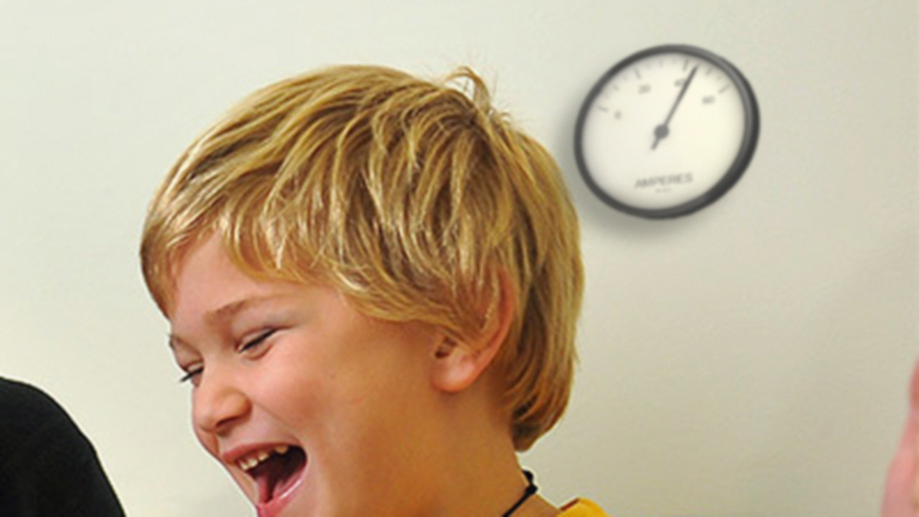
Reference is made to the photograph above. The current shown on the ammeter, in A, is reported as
45 A
